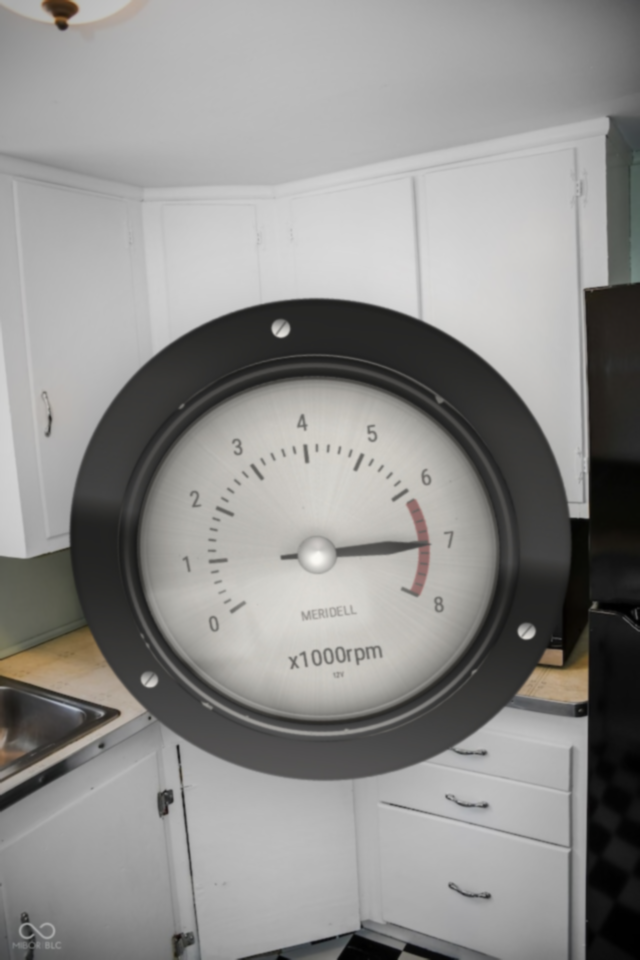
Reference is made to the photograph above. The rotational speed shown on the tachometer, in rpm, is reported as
7000 rpm
